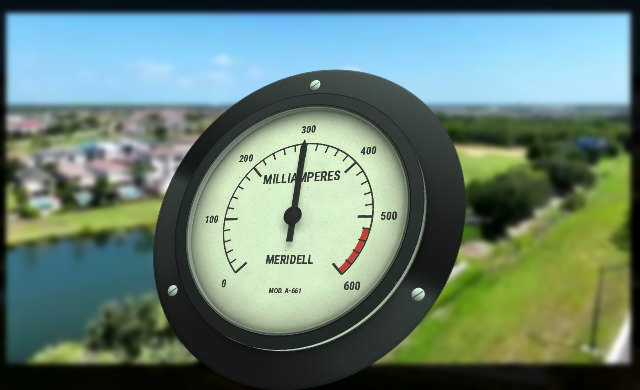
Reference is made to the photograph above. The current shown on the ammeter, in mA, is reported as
300 mA
